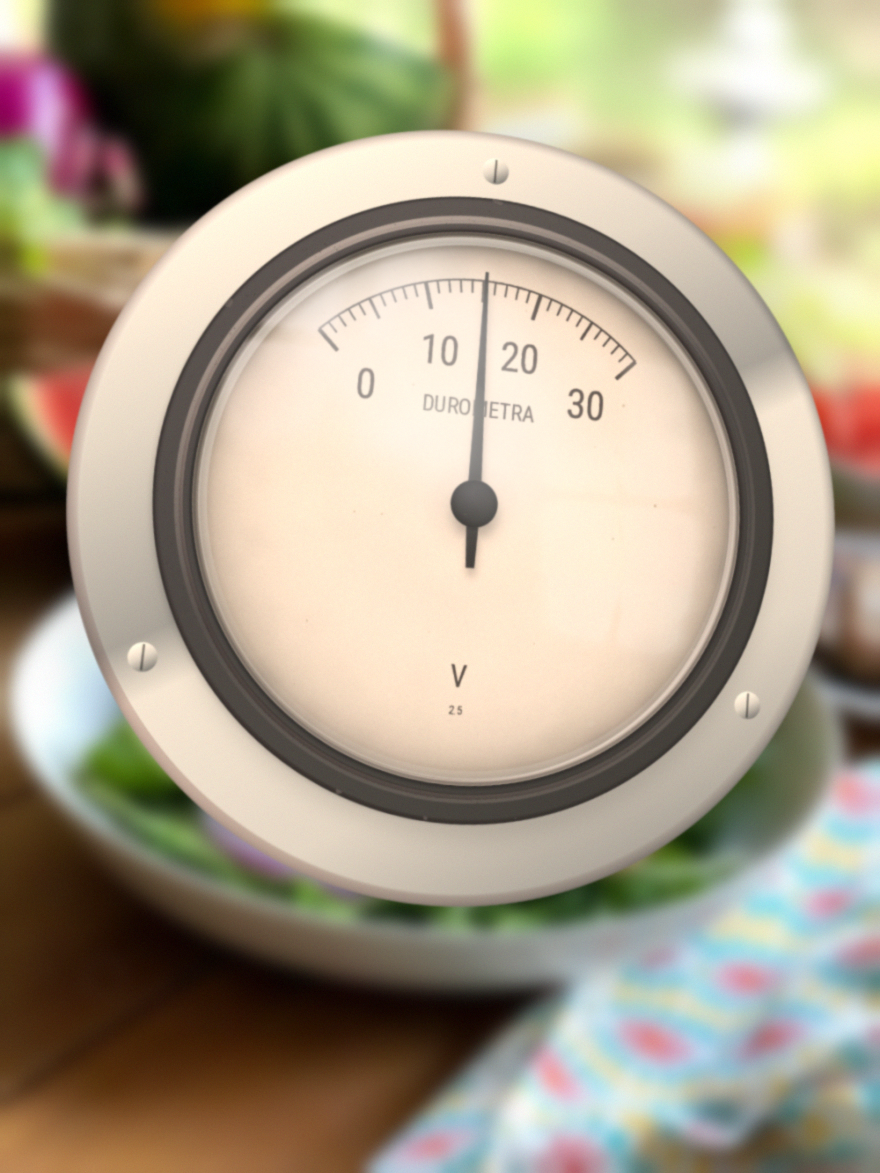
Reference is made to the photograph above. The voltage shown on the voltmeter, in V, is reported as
15 V
